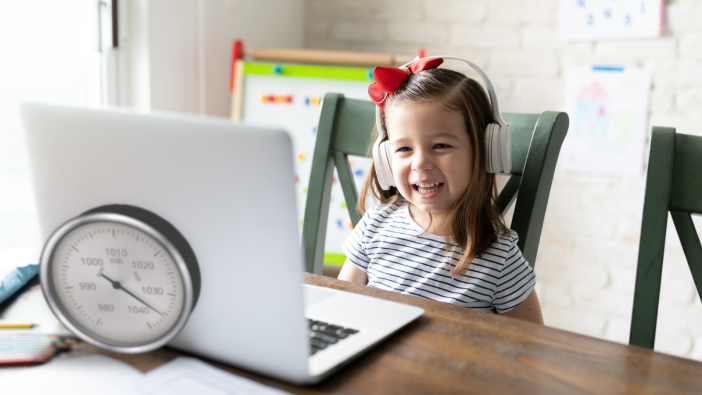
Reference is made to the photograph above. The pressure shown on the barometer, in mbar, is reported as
1035 mbar
